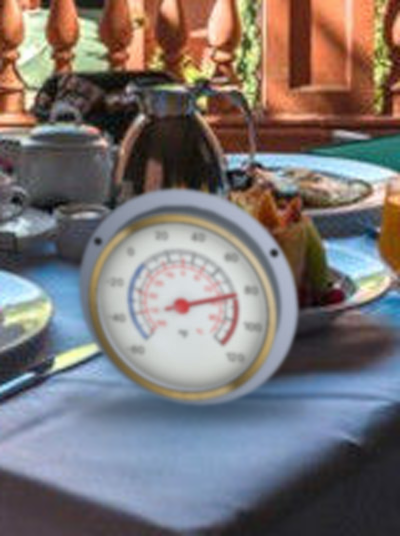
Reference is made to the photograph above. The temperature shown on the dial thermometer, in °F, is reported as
80 °F
